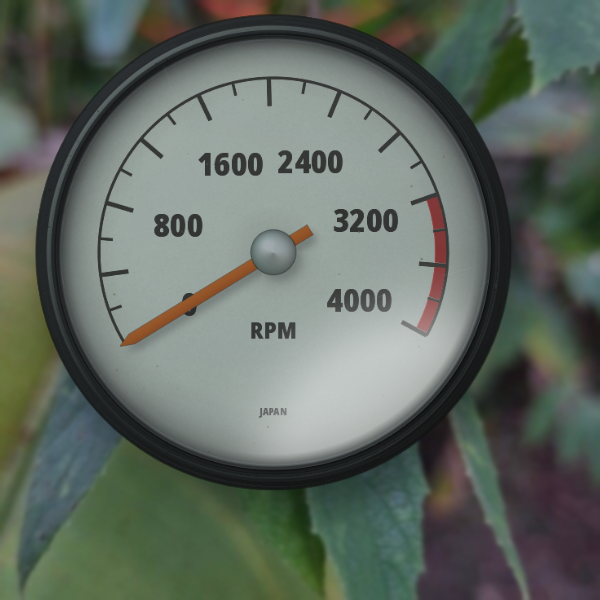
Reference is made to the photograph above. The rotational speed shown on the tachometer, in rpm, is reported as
0 rpm
